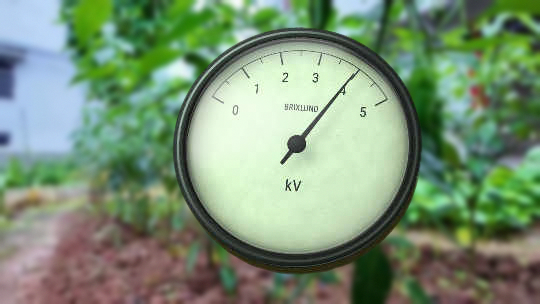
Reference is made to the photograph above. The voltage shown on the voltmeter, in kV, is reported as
4 kV
